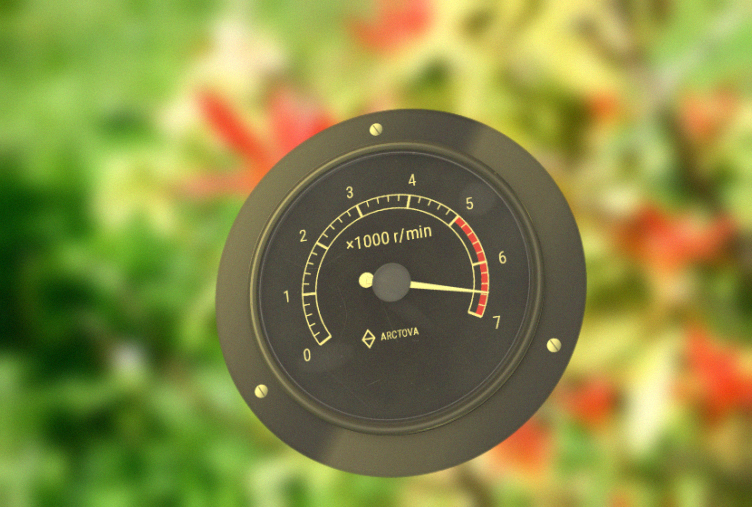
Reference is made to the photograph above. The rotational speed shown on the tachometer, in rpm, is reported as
6600 rpm
